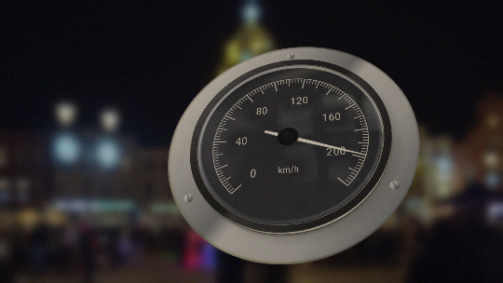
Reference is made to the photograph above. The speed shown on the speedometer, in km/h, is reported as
200 km/h
